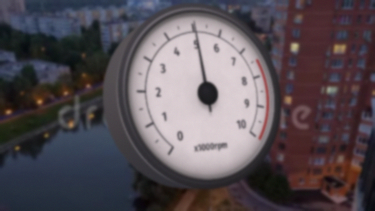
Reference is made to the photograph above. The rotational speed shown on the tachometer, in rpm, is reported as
5000 rpm
